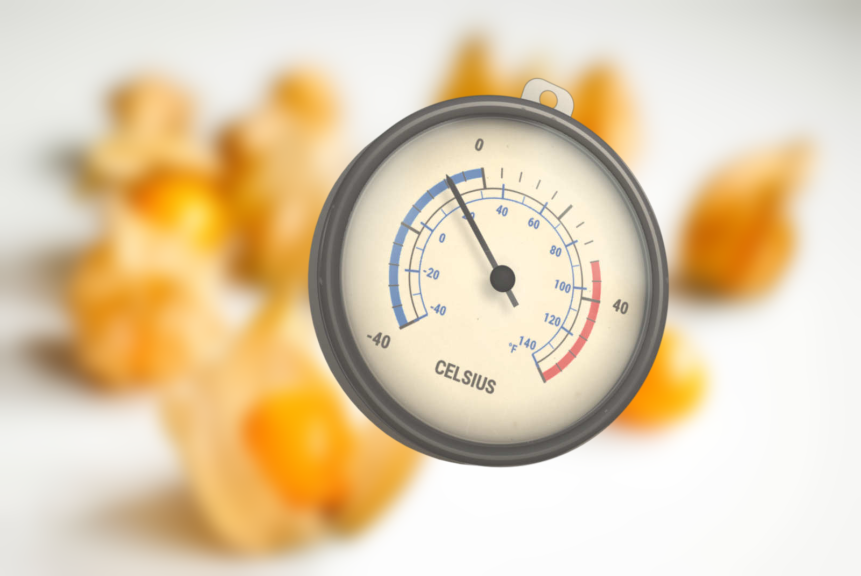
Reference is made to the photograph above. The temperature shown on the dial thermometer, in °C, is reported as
-8 °C
